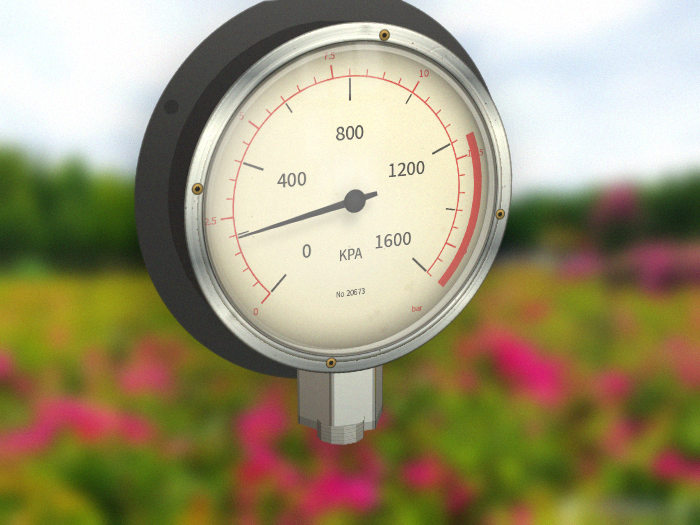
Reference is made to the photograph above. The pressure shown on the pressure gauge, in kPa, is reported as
200 kPa
